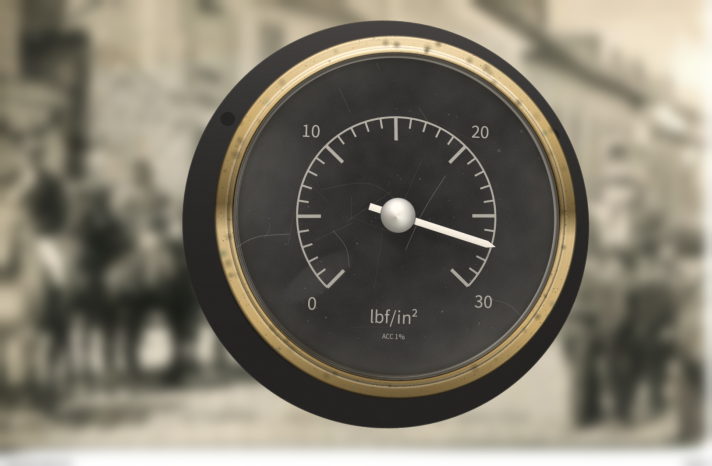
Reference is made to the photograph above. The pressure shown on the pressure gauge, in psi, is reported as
27 psi
